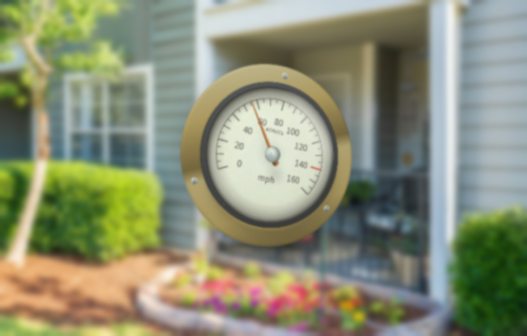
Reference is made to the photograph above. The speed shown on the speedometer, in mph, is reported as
55 mph
